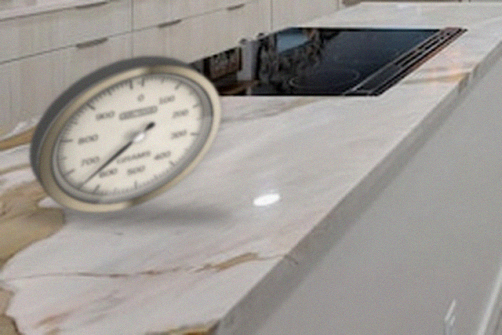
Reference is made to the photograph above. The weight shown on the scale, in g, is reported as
650 g
